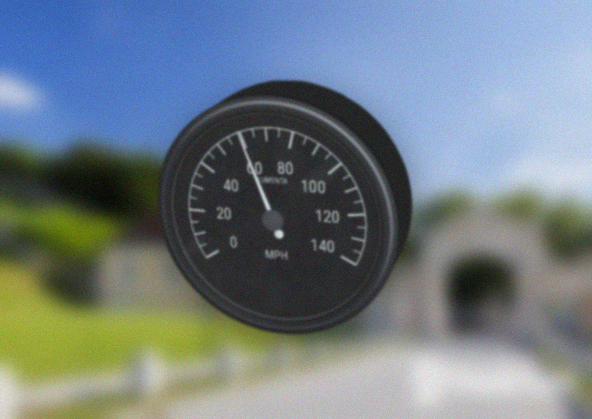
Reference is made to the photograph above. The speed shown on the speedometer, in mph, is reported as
60 mph
